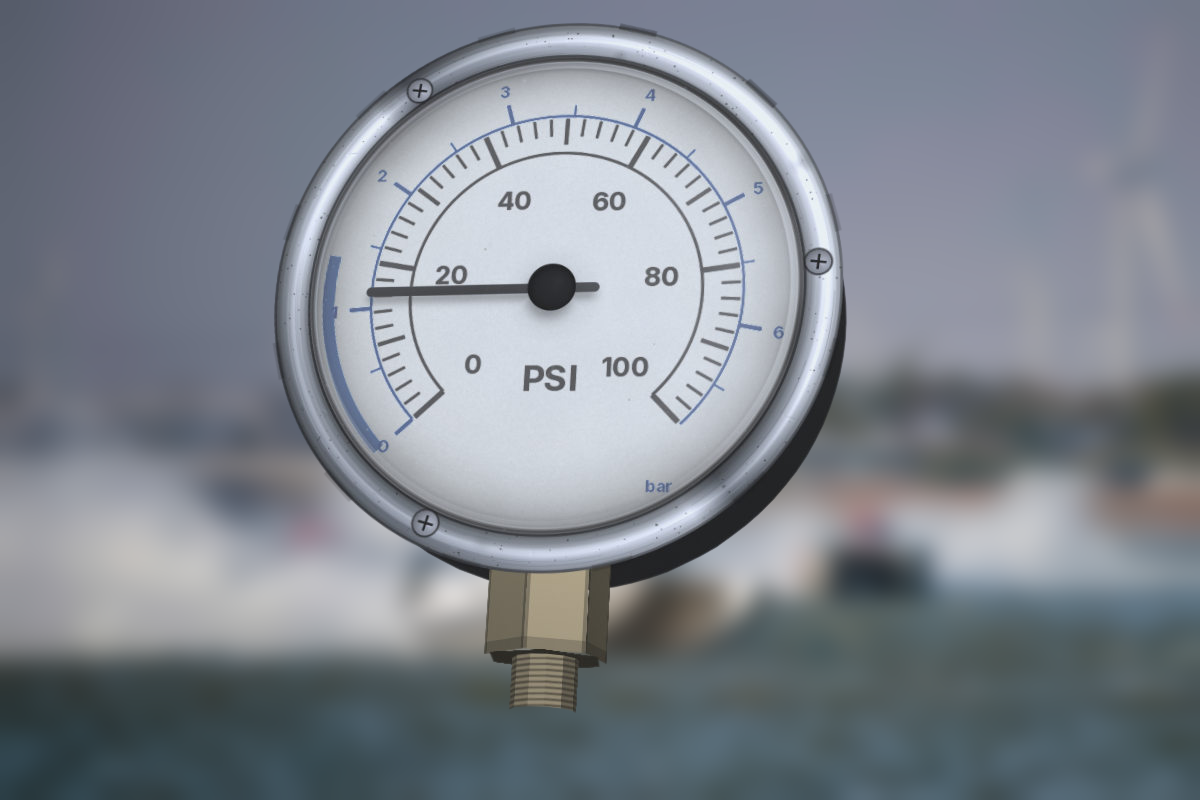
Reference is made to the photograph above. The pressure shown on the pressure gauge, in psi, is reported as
16 psi
